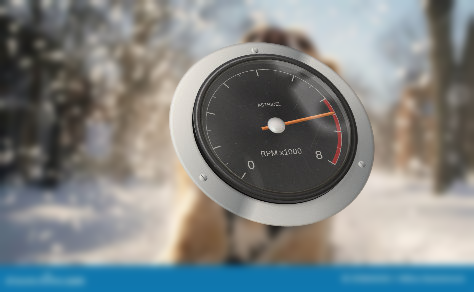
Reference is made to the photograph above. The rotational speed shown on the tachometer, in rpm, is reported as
6500 rpm
